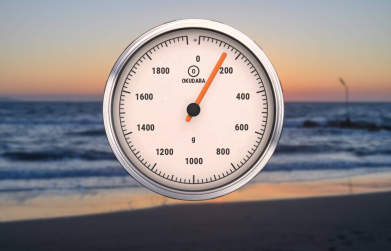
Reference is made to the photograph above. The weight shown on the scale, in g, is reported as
140 g
